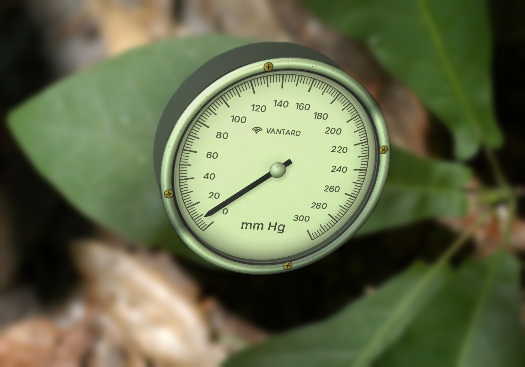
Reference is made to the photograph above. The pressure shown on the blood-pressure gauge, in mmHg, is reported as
10 mmHg
